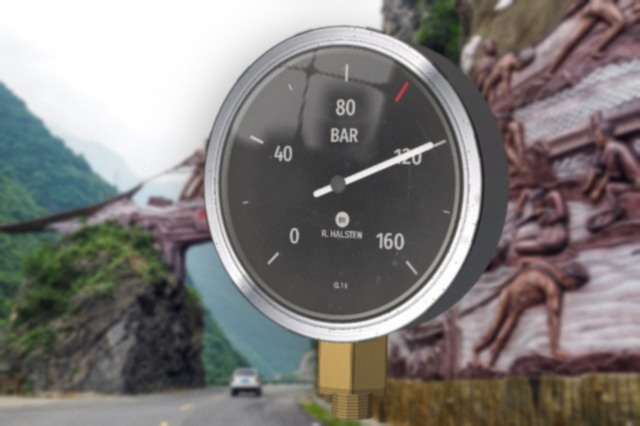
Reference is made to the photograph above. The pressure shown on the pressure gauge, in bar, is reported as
120 bar
